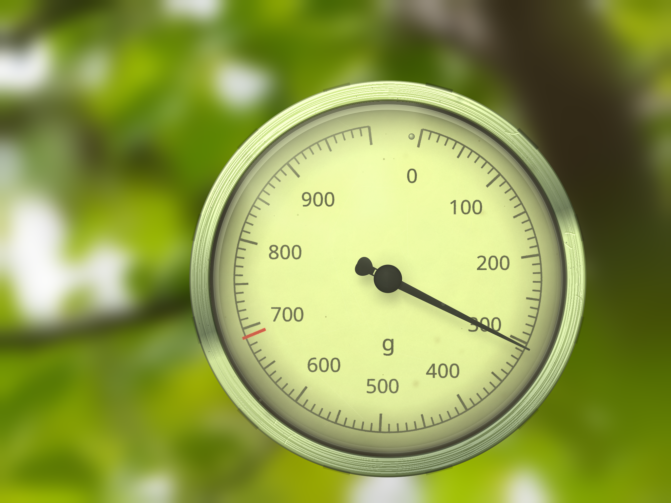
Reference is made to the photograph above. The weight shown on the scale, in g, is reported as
305 g
